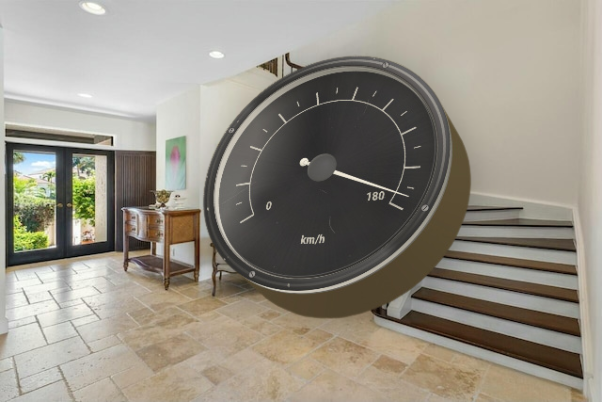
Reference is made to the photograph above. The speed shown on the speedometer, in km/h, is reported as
175 km/h
